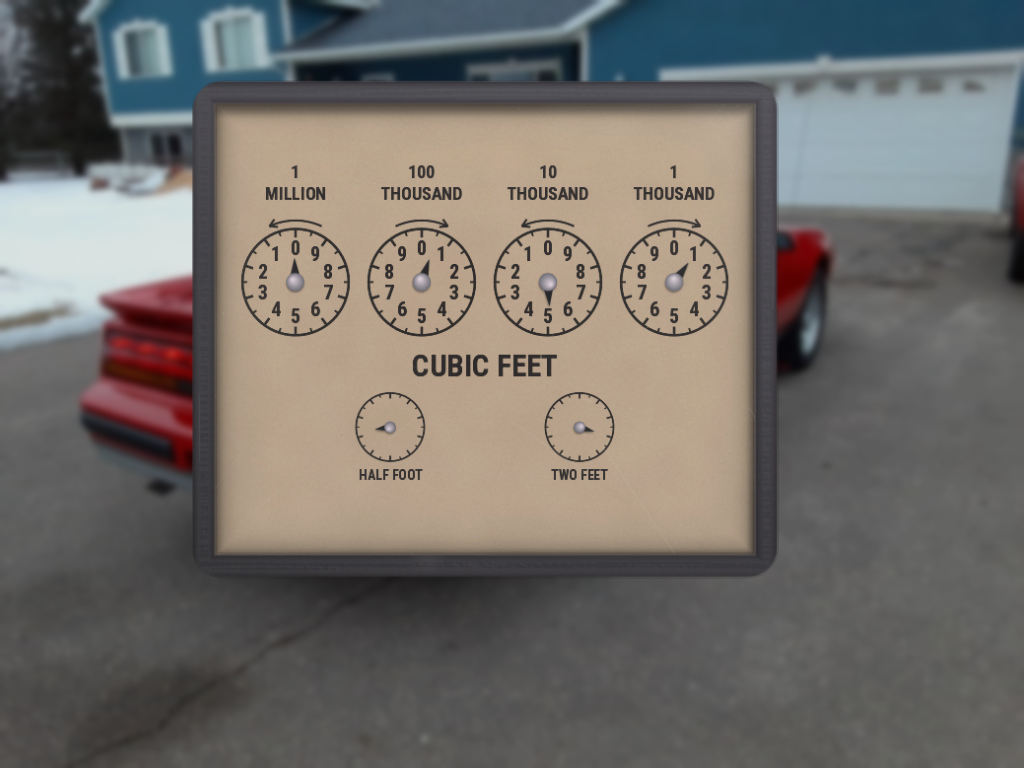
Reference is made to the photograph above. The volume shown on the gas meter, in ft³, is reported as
5100 ft³
